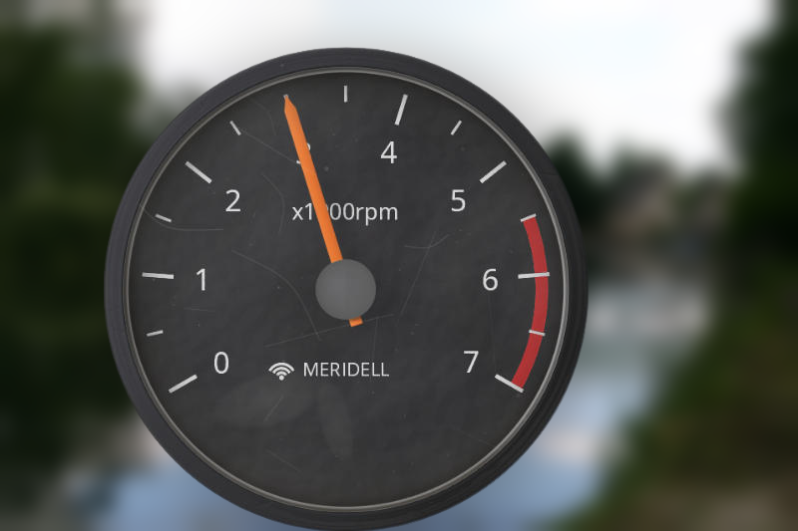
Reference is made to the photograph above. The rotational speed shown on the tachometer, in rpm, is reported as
3000 rpm
